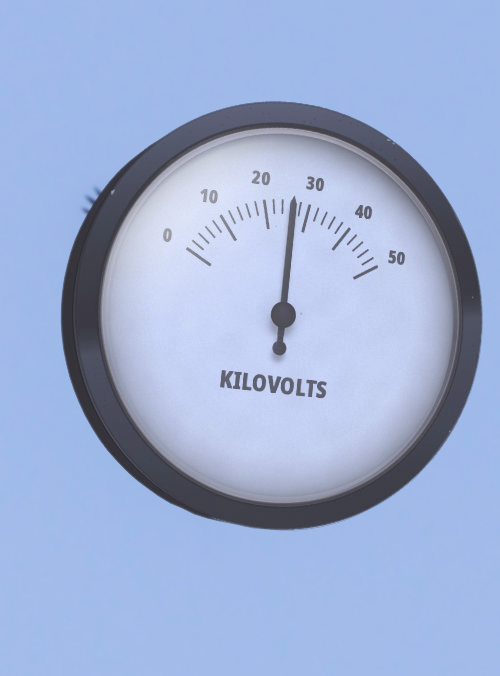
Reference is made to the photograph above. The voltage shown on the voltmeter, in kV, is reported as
26 kV
